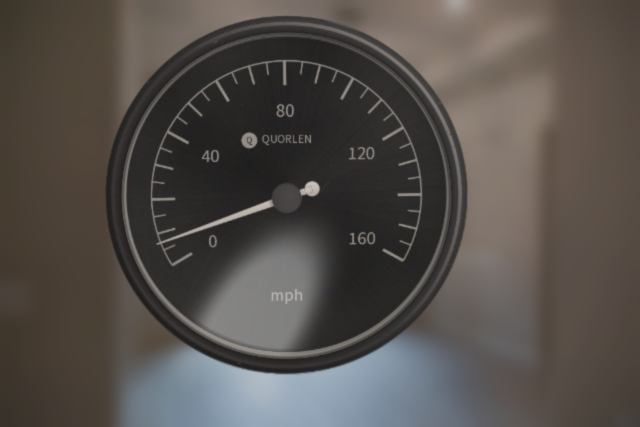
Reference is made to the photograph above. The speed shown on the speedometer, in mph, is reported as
7.5 mph
